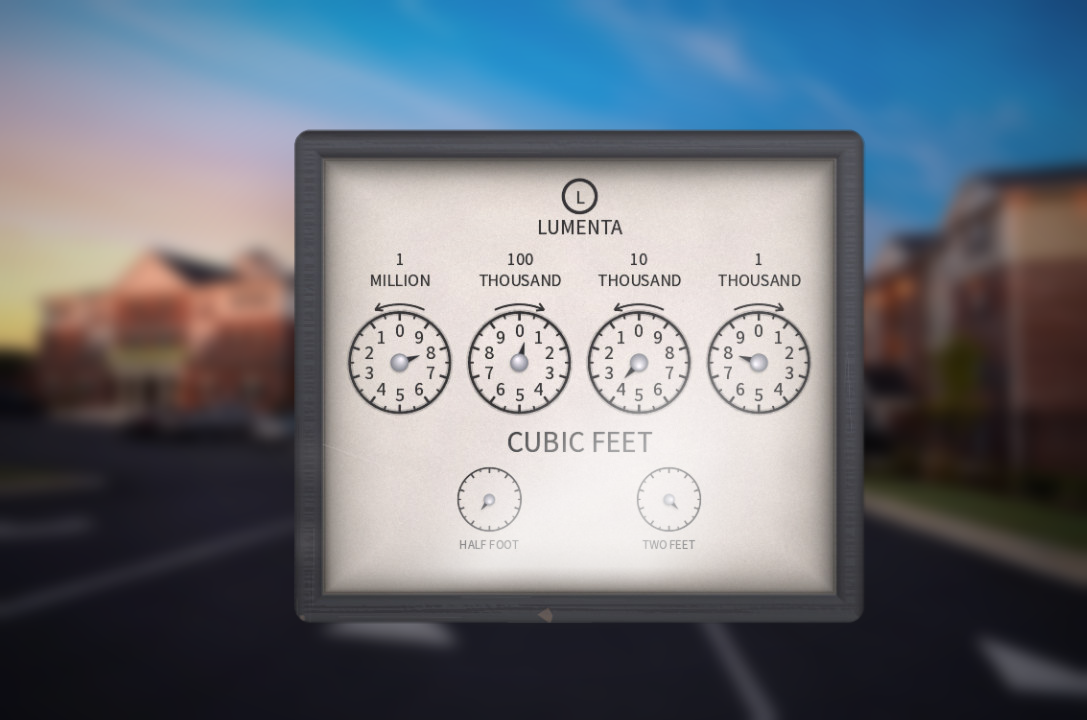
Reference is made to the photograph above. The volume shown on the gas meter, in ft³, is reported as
803800 ft³
